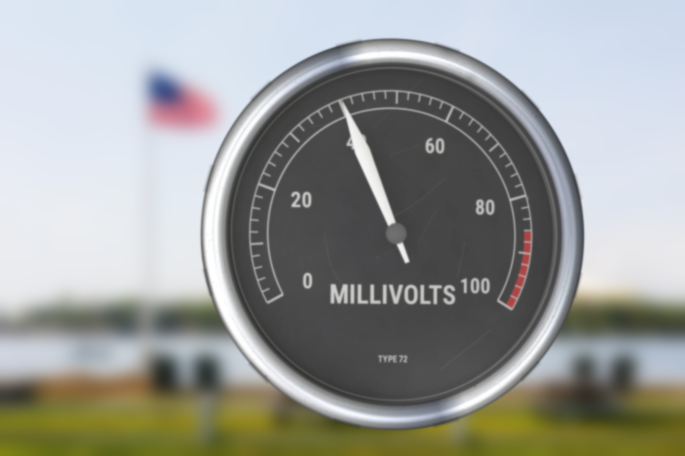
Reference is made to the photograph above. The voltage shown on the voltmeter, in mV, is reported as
40 mV
